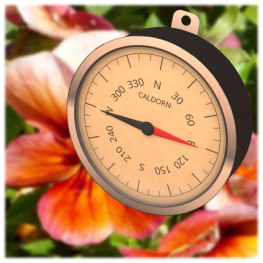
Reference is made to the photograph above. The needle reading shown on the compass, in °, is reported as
90 °
